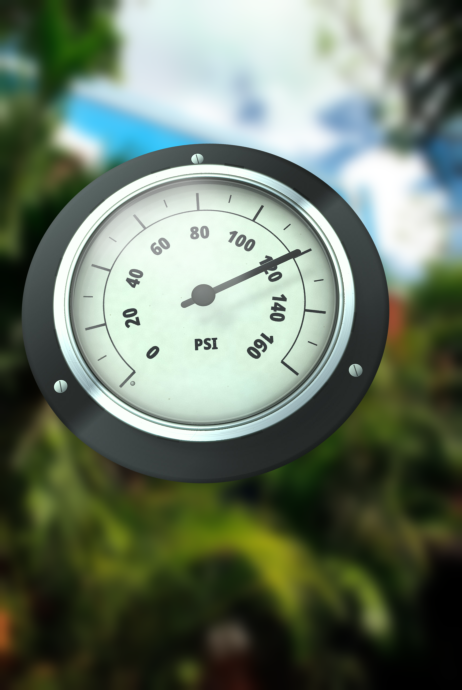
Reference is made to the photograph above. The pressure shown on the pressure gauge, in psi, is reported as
120 psi
